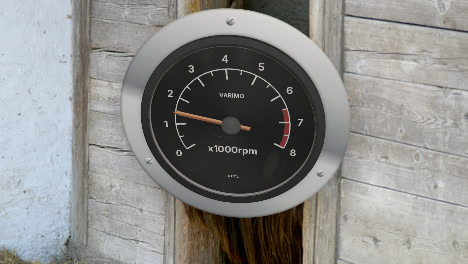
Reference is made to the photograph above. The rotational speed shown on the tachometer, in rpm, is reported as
1500 rpm
